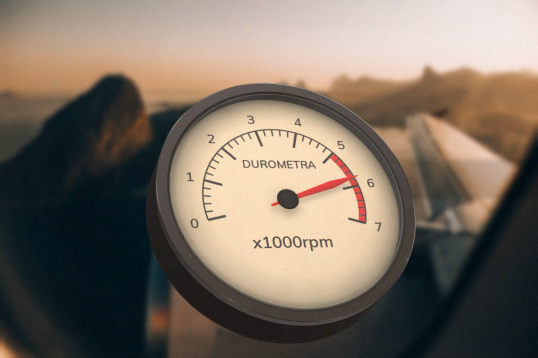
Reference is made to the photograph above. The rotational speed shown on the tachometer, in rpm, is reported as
5800 rpm
